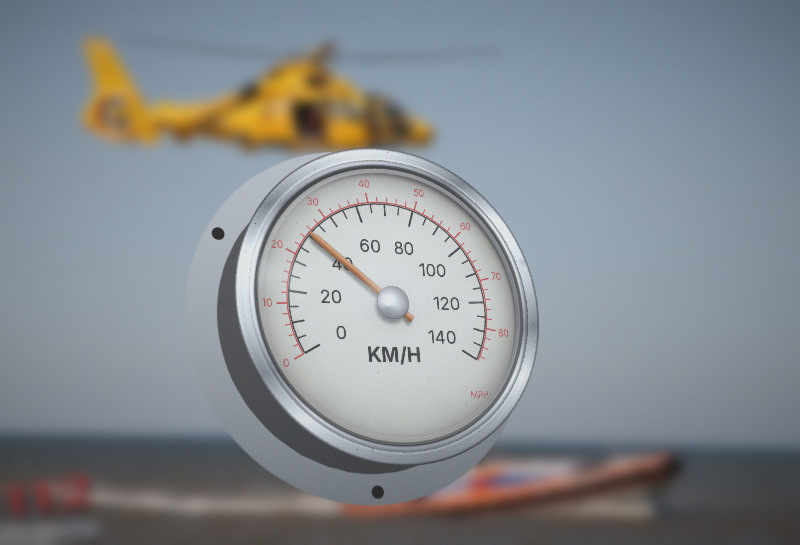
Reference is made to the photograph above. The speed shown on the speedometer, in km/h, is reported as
40 km/h
